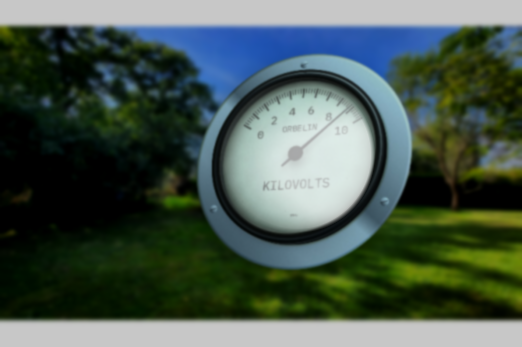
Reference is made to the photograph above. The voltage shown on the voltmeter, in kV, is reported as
9 kV
